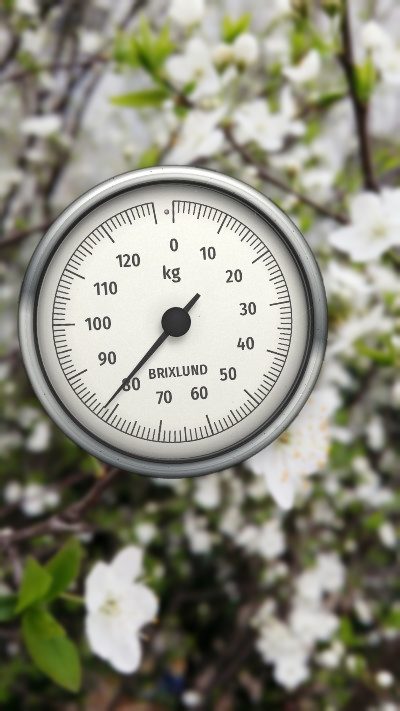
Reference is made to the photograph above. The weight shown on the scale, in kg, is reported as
82 kg
